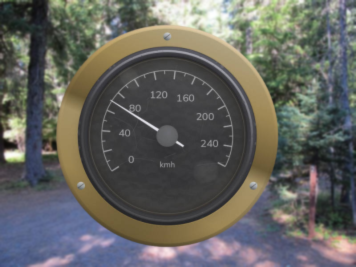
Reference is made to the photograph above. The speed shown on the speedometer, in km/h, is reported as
70 km/h
